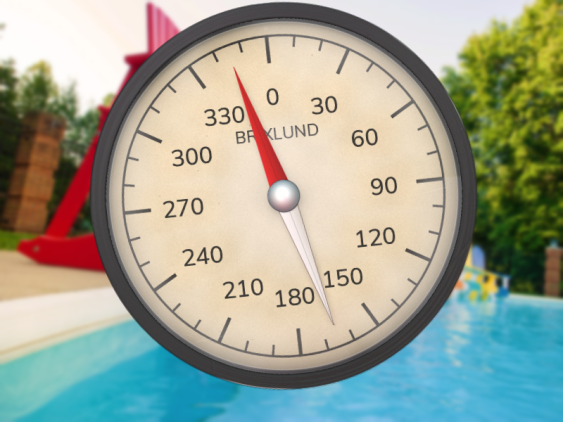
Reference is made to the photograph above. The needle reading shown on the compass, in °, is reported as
345 °
